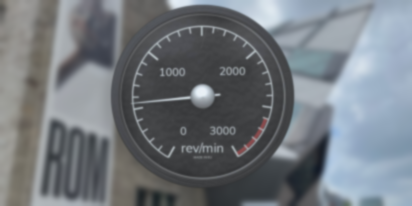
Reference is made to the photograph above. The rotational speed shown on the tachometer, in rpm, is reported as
550 rpm
